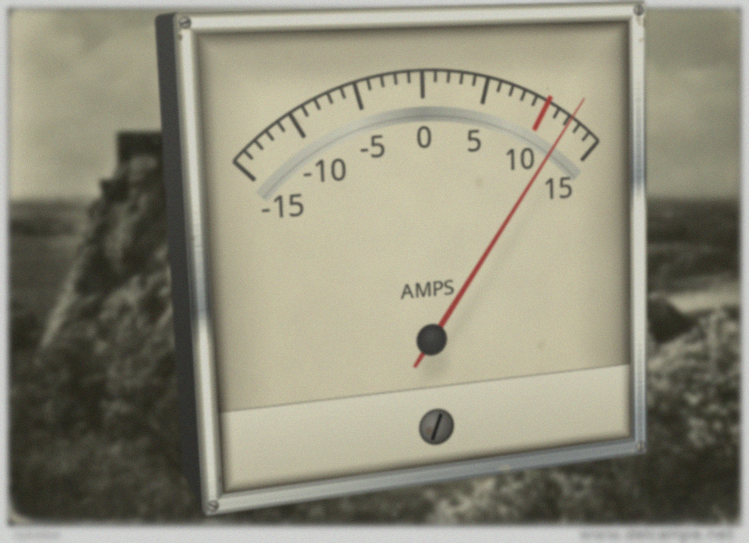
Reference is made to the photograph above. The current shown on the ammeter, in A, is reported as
12 A
